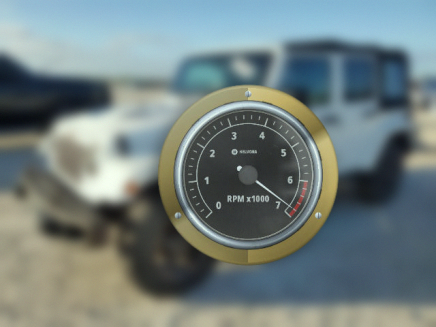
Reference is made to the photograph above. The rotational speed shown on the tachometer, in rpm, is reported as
6800 rpm
